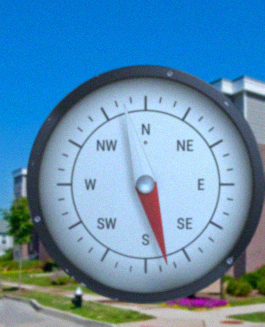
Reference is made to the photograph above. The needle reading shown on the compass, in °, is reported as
165 °
